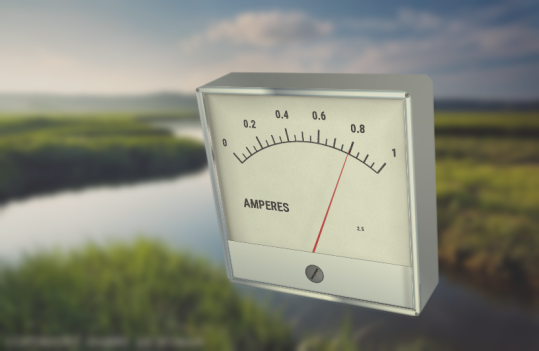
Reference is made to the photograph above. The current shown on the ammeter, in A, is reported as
0.8 A
